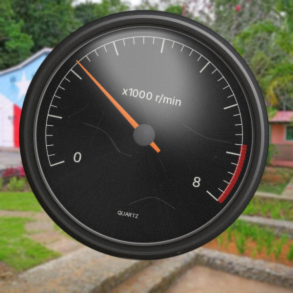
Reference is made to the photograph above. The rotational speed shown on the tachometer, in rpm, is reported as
2200 rpm
